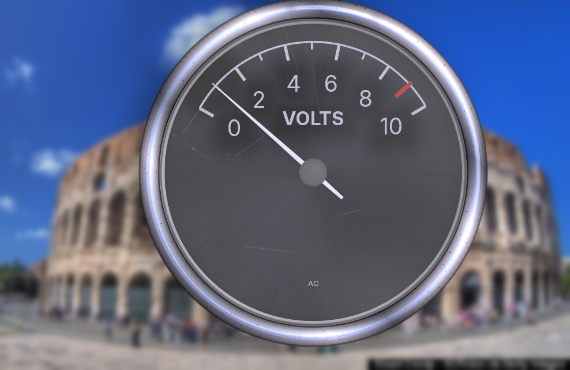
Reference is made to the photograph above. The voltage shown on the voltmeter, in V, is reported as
1 V
